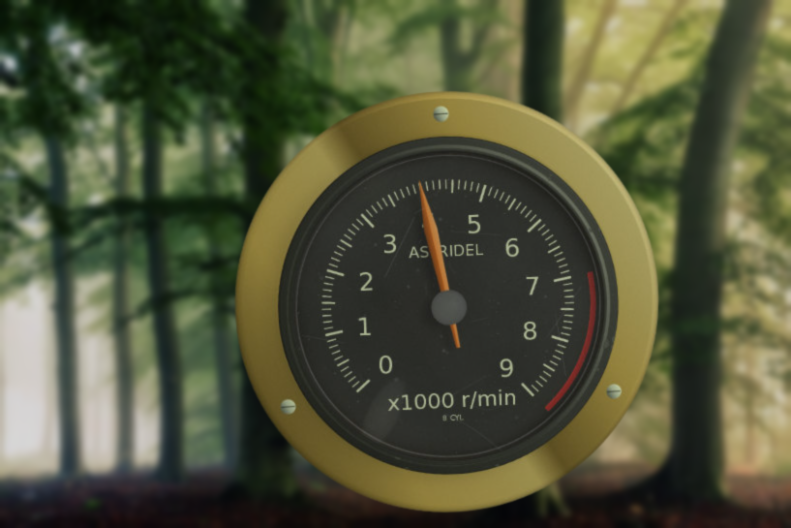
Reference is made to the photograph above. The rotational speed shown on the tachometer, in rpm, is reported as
4000 rpm
